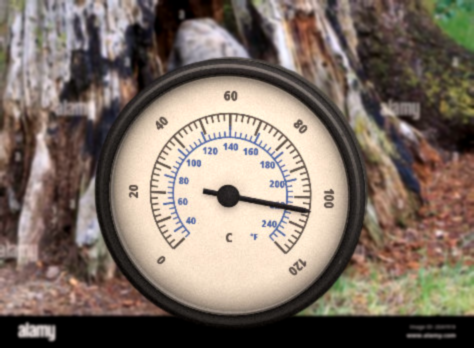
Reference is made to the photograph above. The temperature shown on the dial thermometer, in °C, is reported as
104 °C
